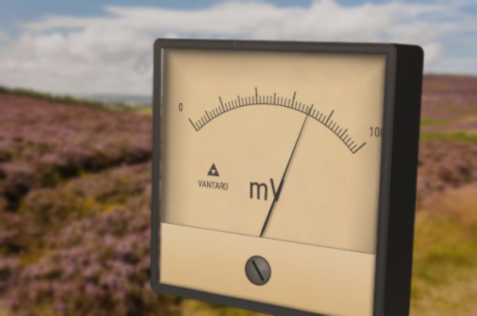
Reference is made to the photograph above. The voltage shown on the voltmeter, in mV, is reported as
70 mV
